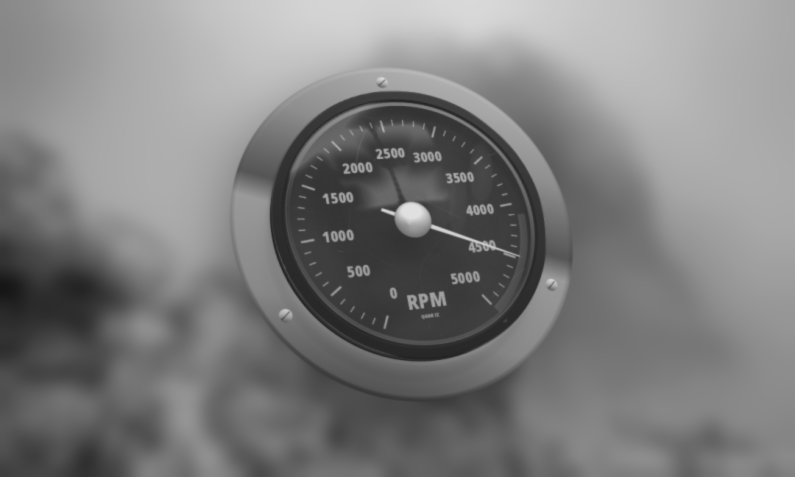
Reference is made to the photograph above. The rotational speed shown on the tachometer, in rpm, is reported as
4500 rpm
